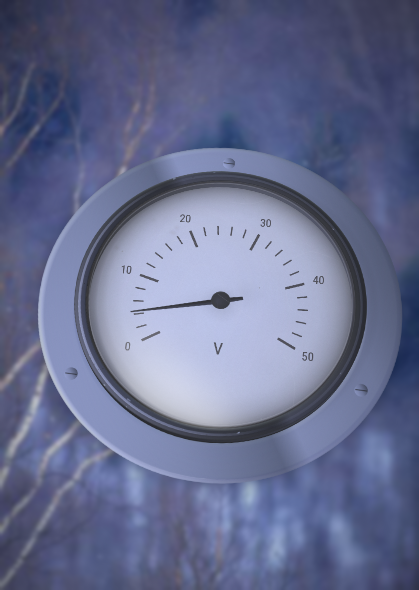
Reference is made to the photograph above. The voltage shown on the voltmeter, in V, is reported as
4 V
